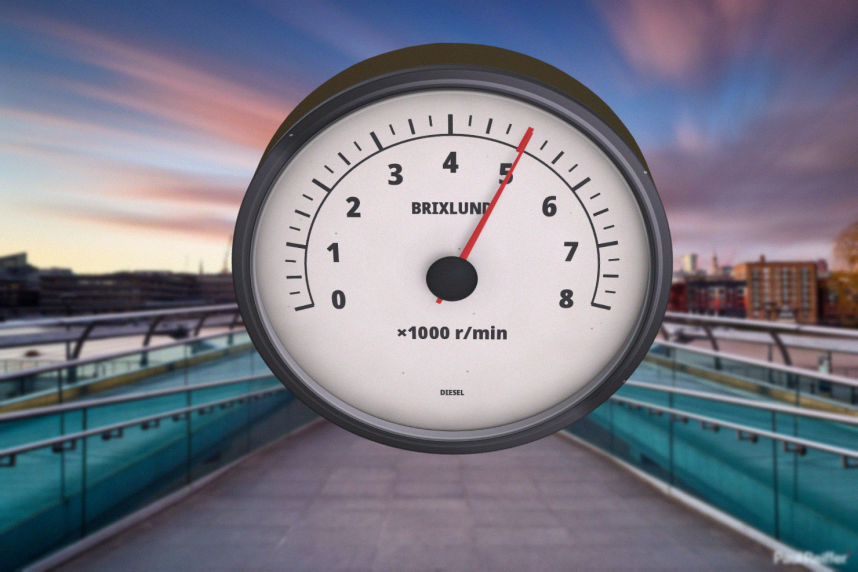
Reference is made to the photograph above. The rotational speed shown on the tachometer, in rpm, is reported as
5000 rpm
